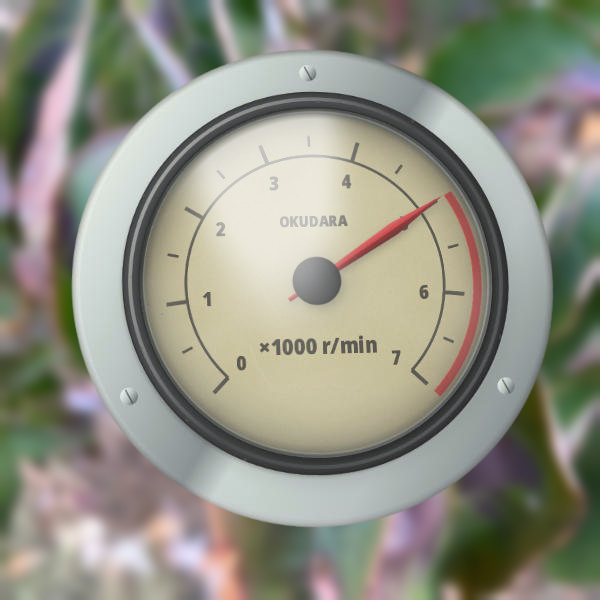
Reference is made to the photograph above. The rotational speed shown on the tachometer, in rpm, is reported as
5000 rpm
